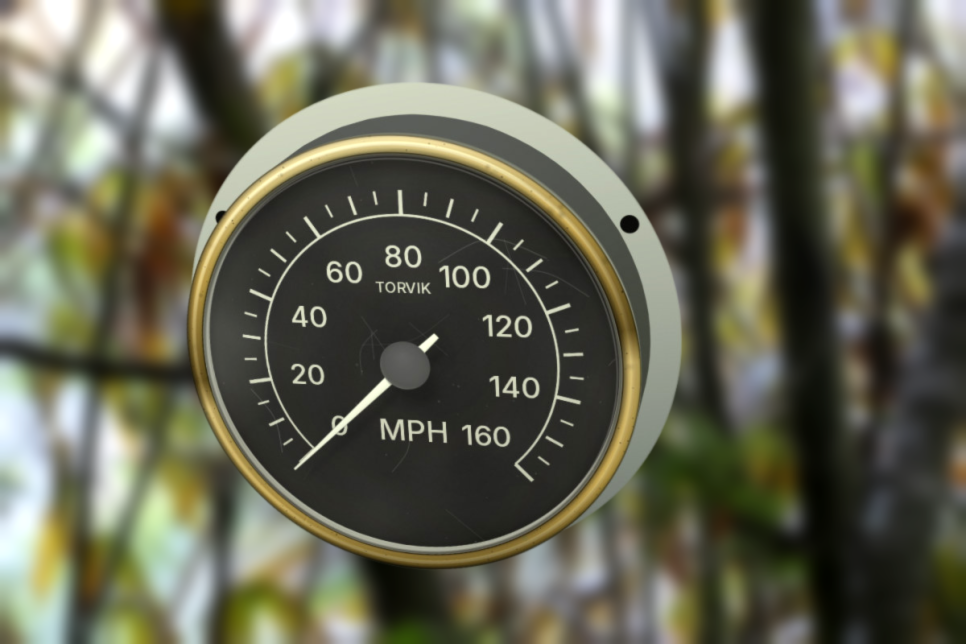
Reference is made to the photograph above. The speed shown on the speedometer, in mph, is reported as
0 mph
